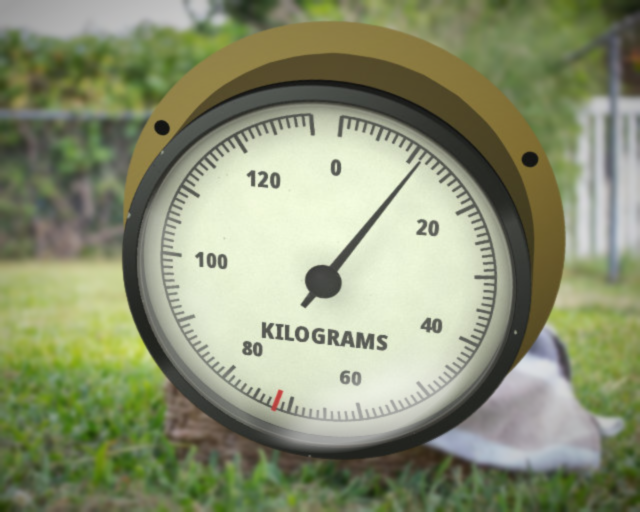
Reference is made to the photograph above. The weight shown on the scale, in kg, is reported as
11 kg
